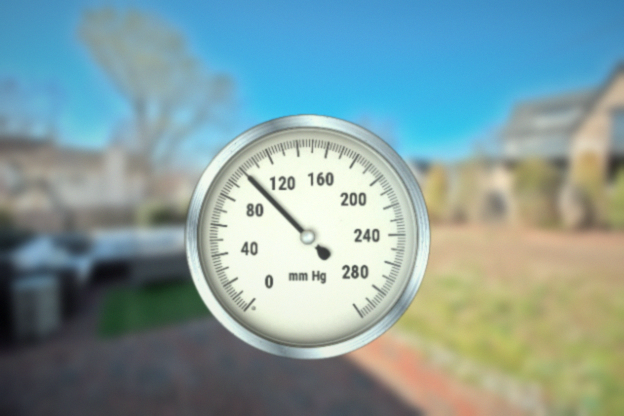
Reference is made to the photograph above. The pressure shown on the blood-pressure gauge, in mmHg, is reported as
100 mmHg
